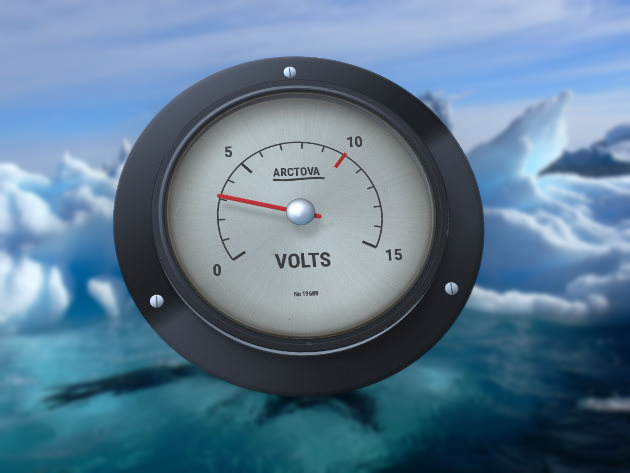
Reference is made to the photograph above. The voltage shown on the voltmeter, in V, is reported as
3 V
